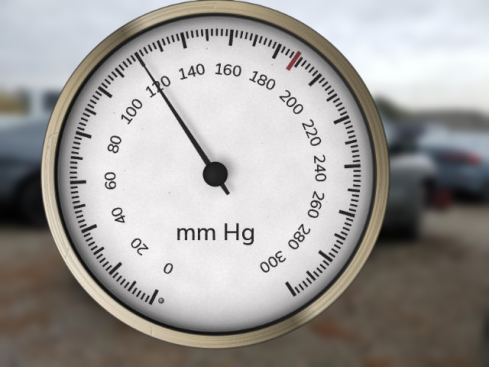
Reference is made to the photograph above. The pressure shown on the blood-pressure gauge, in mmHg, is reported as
120 mmHg
